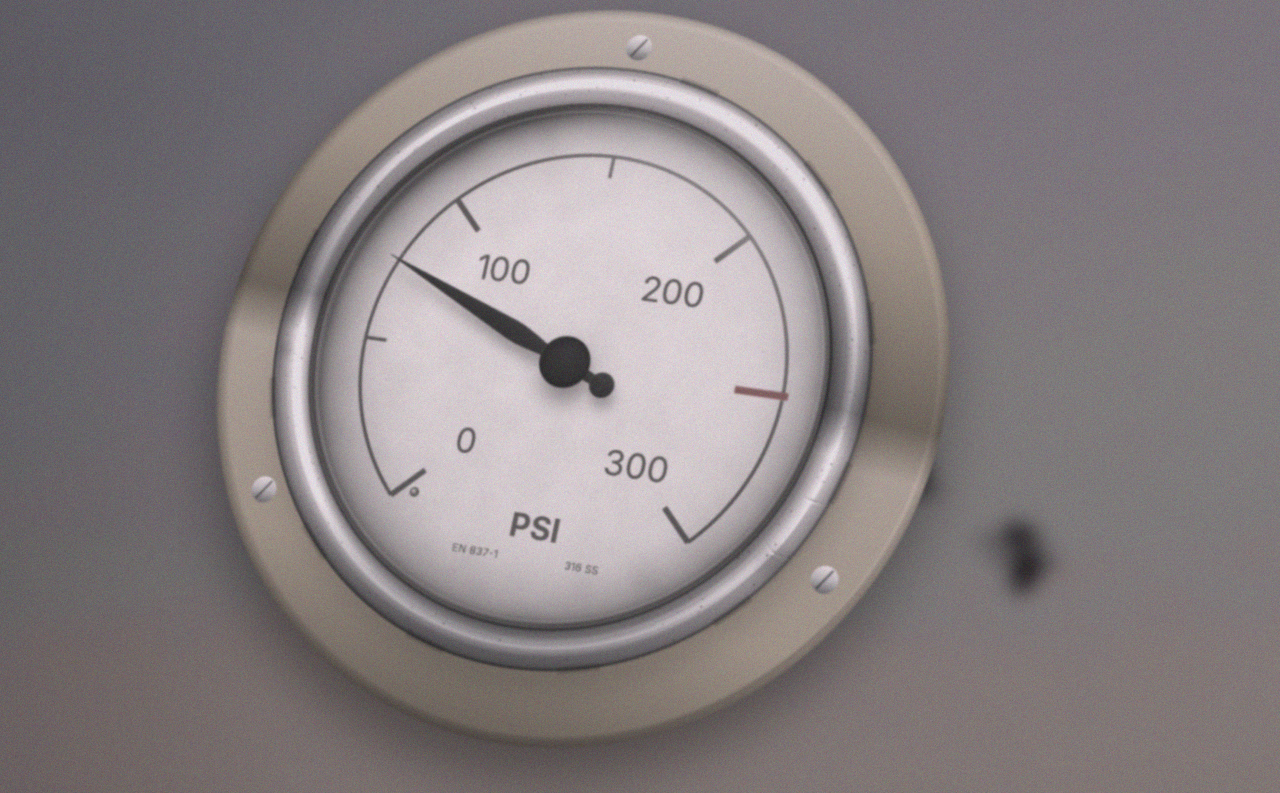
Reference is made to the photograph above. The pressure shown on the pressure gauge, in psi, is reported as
75 psi
